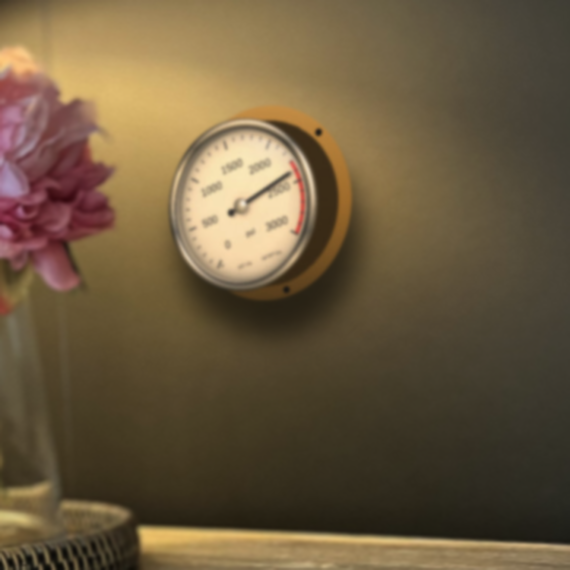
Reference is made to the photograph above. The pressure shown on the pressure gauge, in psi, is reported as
2400 psi
